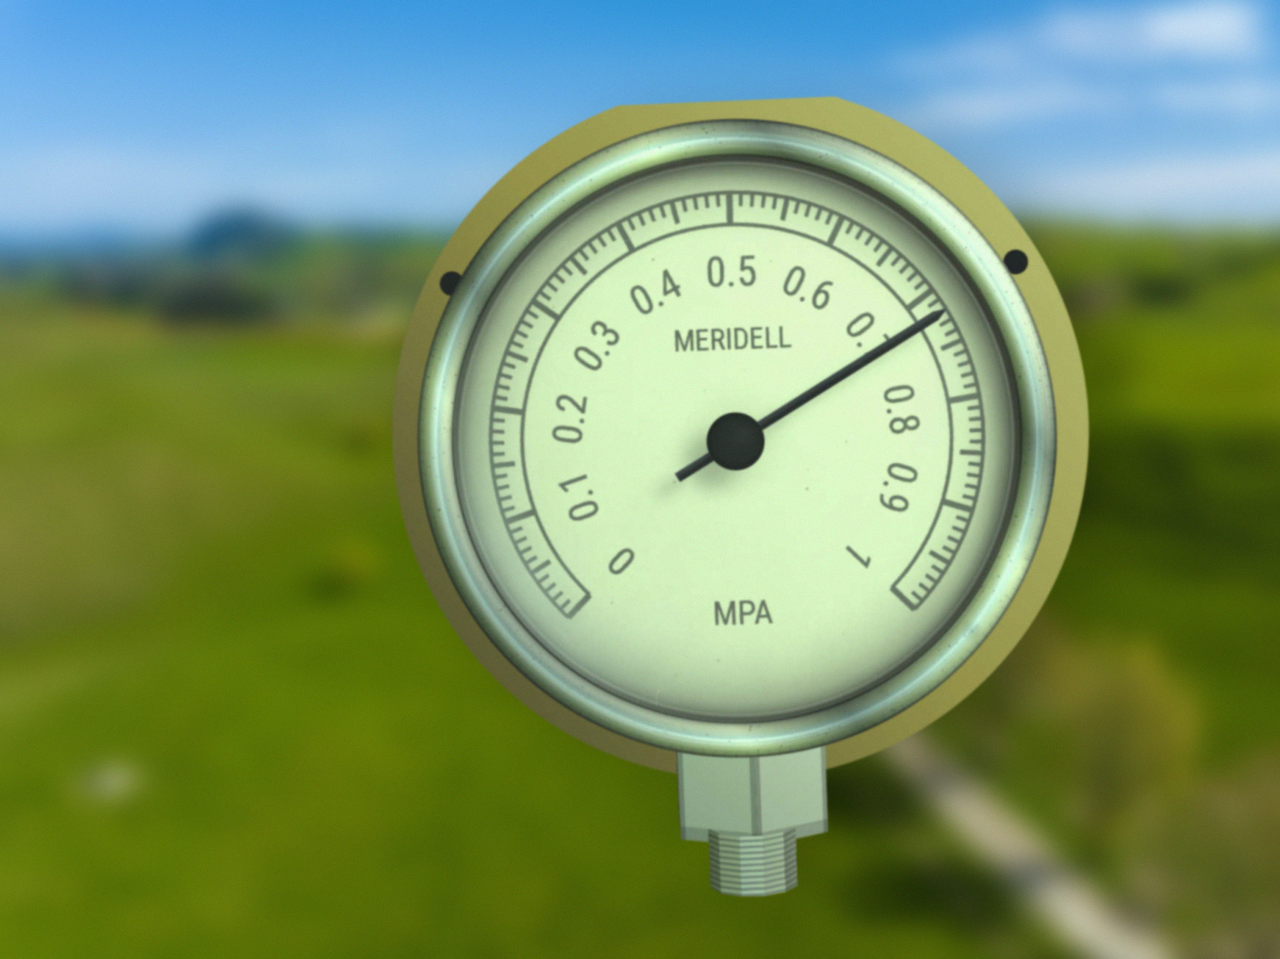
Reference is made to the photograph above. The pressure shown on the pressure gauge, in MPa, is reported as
0.72 MPa
